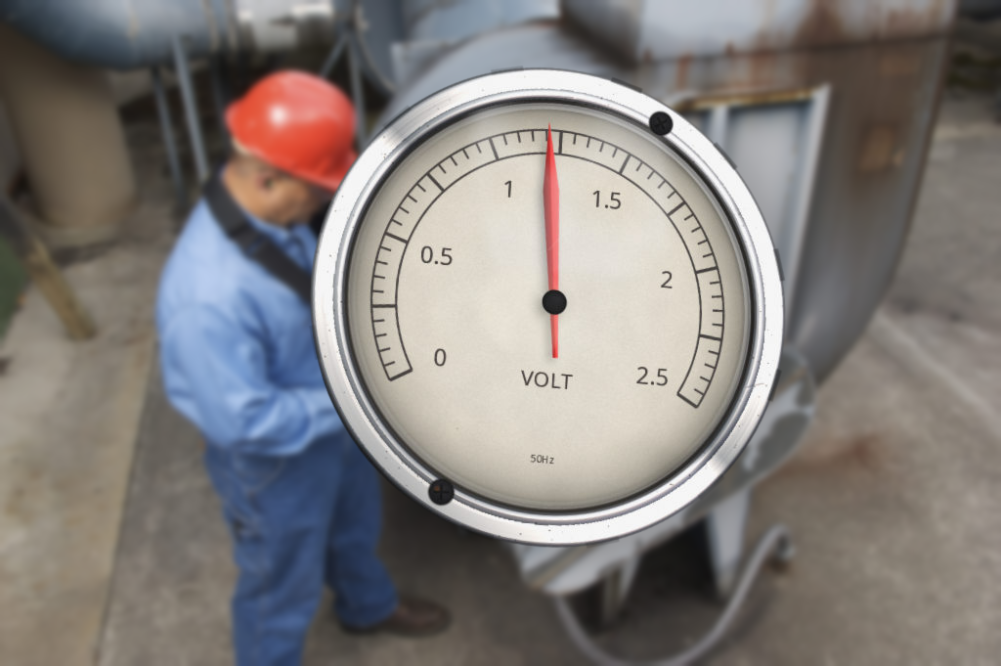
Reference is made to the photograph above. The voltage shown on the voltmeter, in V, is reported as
1.2 V
